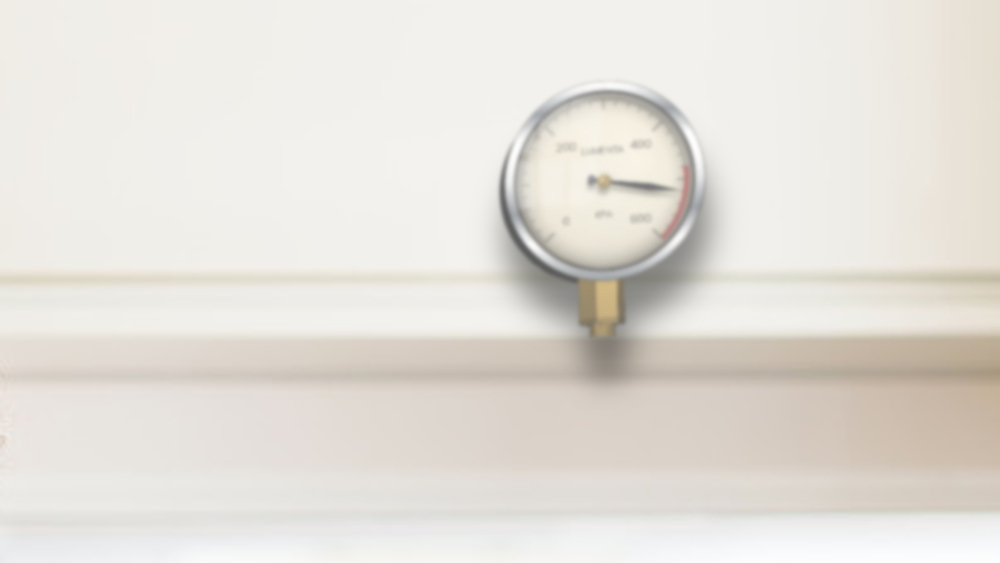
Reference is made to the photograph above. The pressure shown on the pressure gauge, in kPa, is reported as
520 kPa
